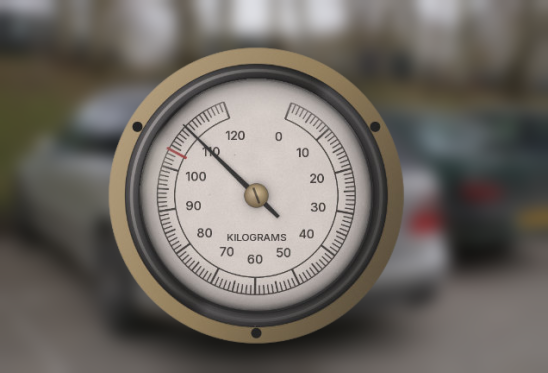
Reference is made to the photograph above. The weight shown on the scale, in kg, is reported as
110 kg
